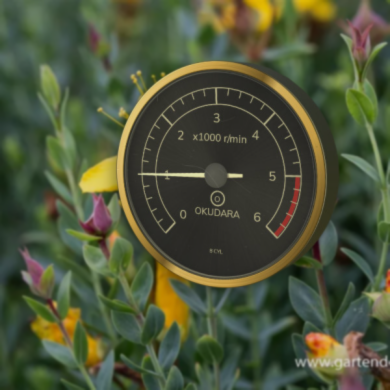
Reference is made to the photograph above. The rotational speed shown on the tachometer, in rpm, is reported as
1000 rpm
